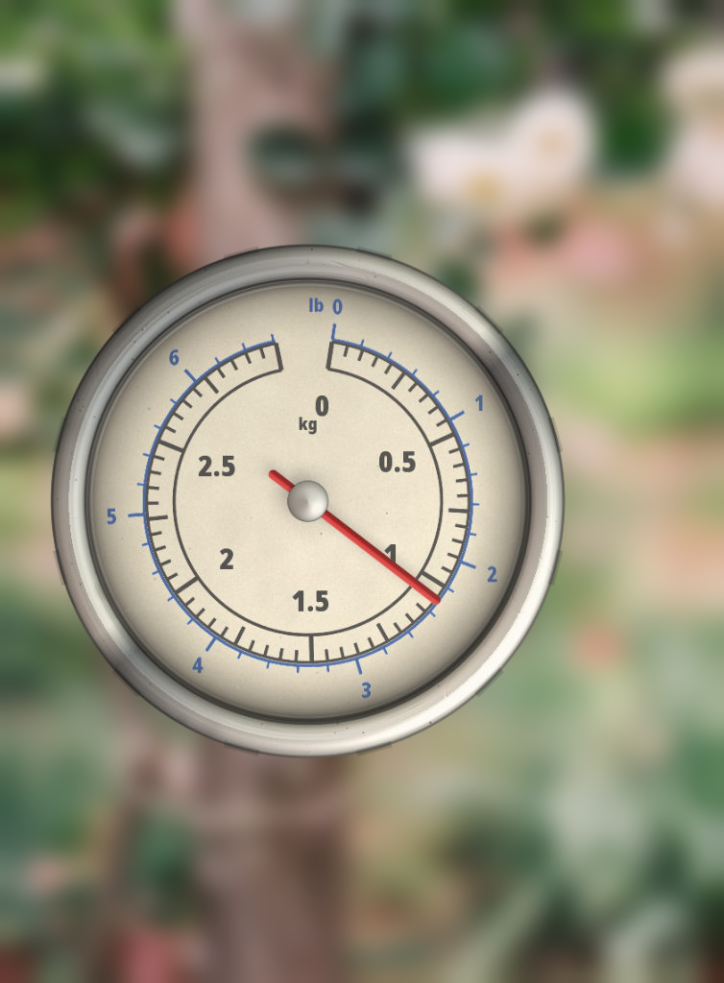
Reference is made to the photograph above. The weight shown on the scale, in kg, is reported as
1.05 kg
